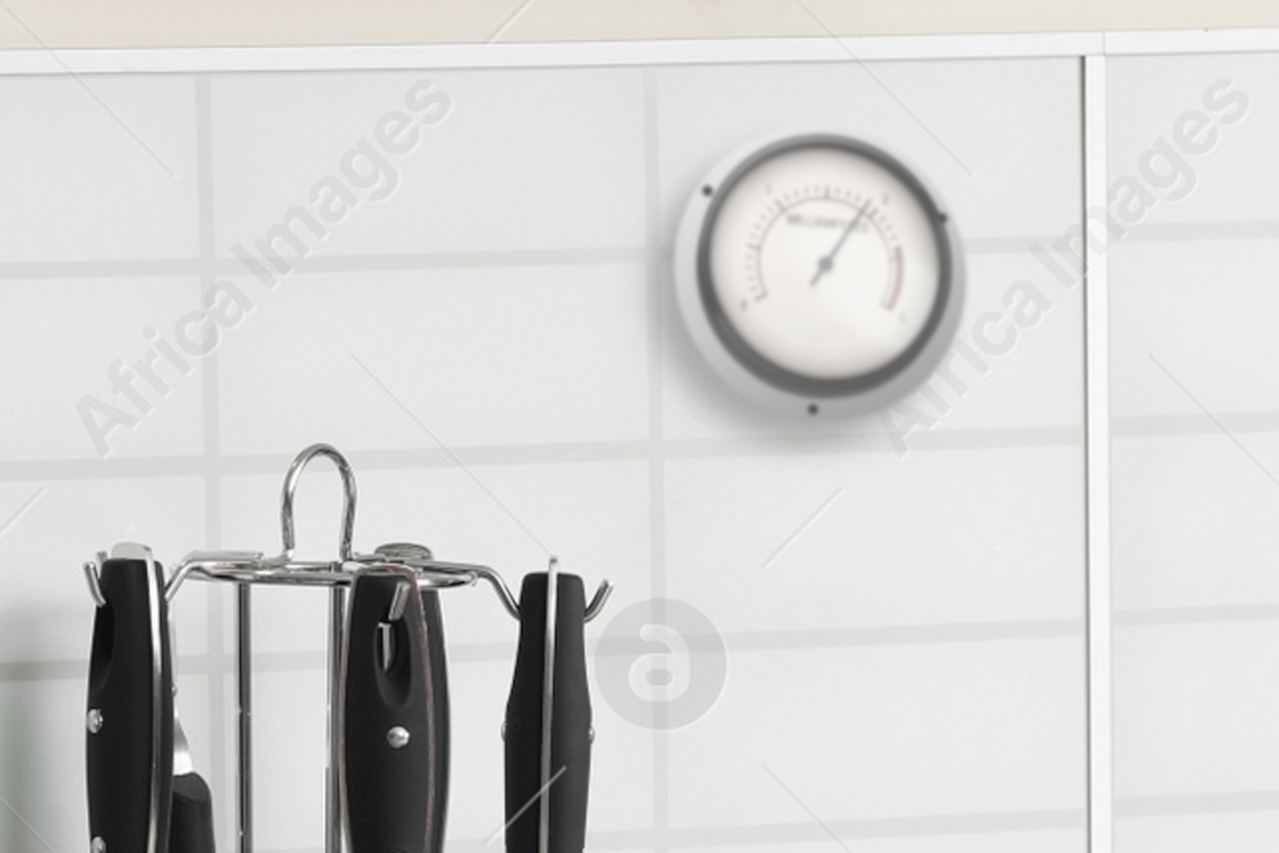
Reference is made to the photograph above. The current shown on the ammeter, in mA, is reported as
1.9 mA
